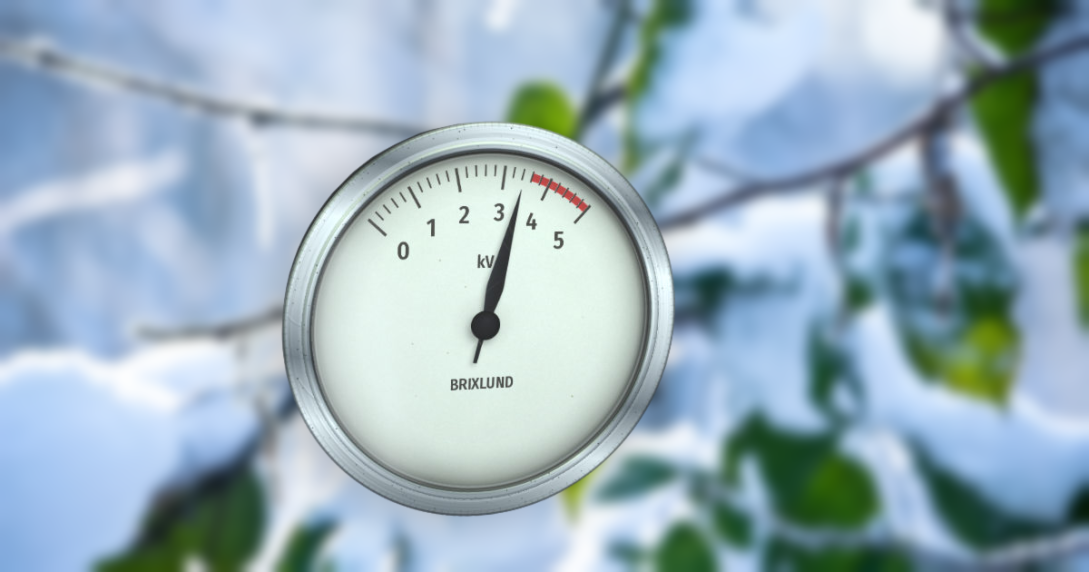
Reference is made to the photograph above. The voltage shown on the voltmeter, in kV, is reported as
3.4 kV
